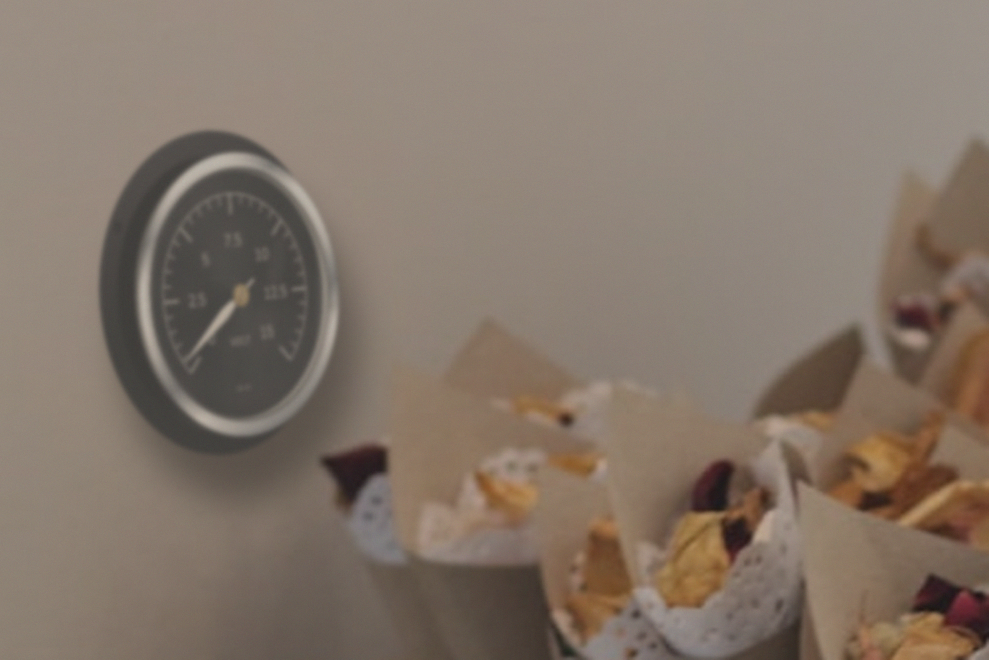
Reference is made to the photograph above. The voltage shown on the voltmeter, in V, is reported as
0.5 V
